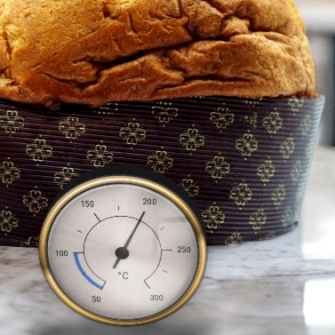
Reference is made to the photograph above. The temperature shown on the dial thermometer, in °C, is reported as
200 °C
